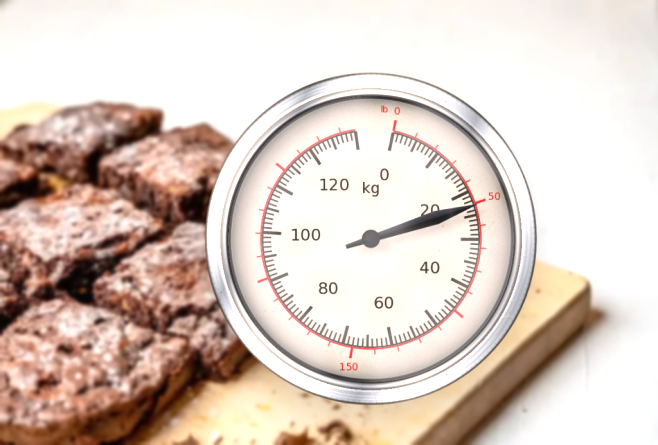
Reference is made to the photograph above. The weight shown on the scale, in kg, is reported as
23 kg
